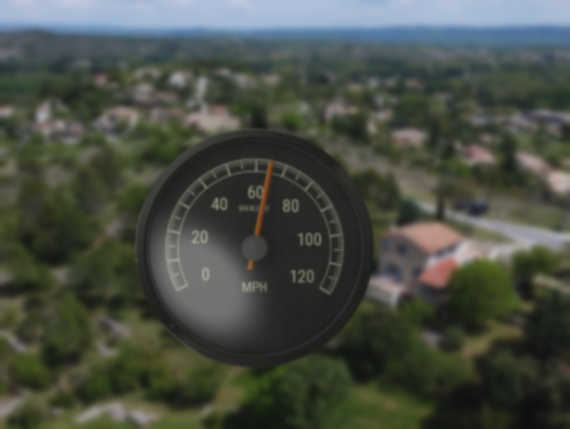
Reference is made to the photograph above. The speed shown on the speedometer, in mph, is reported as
65 mph
